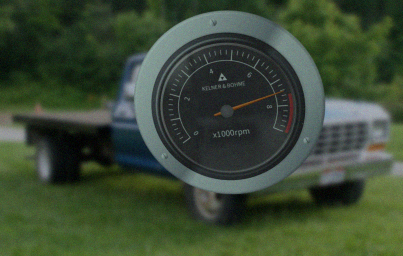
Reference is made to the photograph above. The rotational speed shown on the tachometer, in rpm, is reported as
7400 rpm
